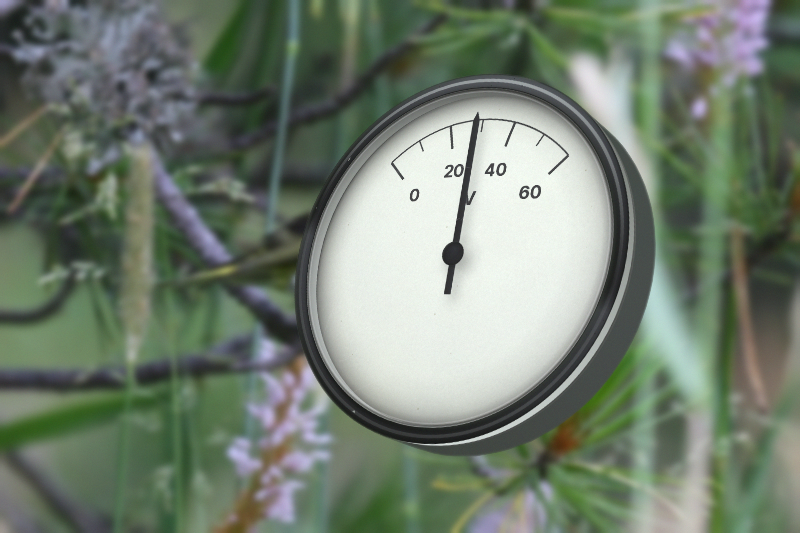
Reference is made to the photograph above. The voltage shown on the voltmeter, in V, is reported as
30 V
